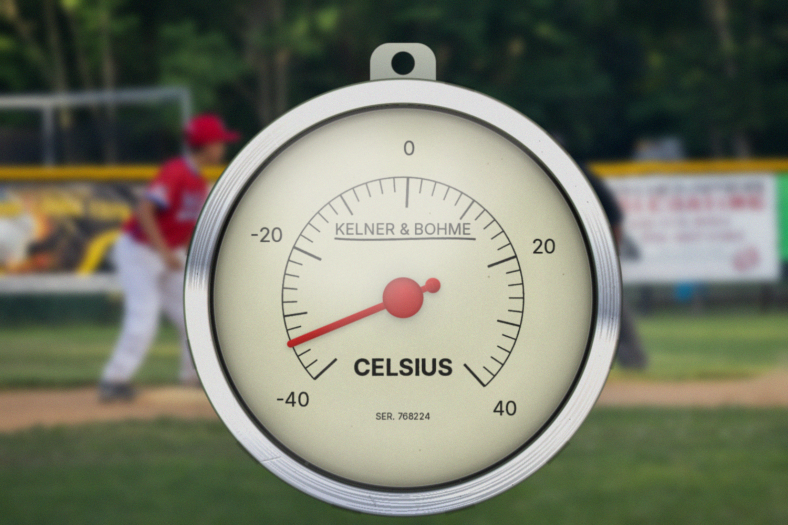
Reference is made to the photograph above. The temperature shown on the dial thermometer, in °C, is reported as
-34 °C
